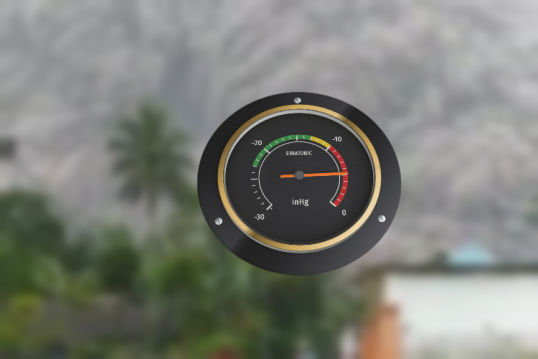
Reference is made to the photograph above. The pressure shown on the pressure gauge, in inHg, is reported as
-5 inHg
